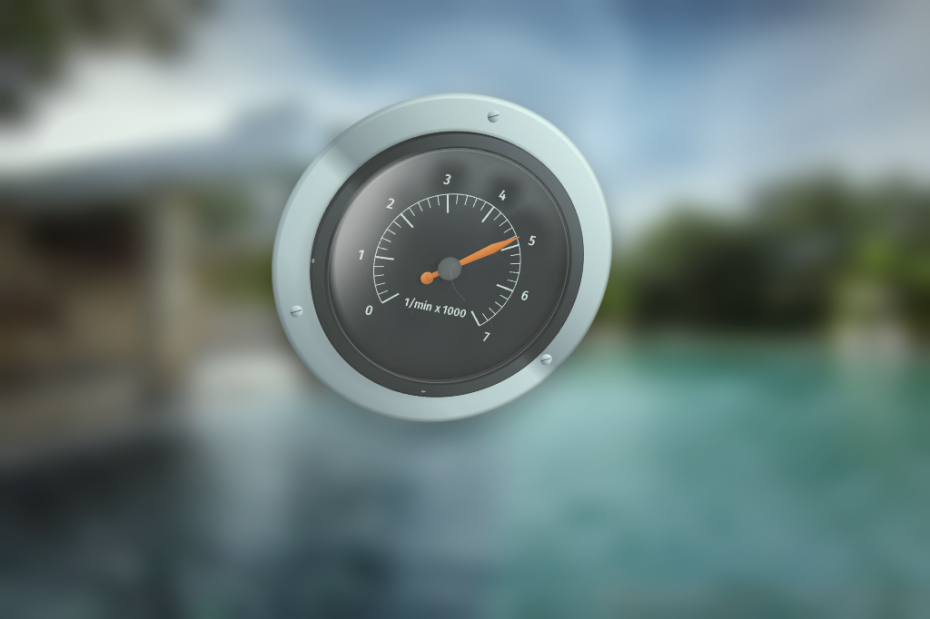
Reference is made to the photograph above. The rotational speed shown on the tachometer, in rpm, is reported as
4800 rpm
